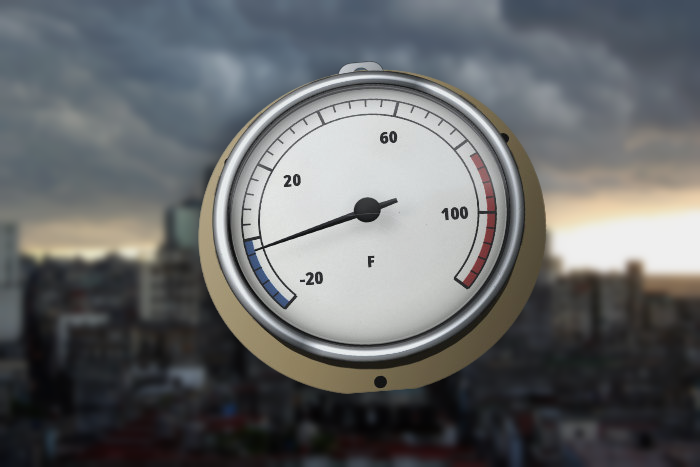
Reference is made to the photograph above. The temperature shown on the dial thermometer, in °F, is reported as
-4 °F
